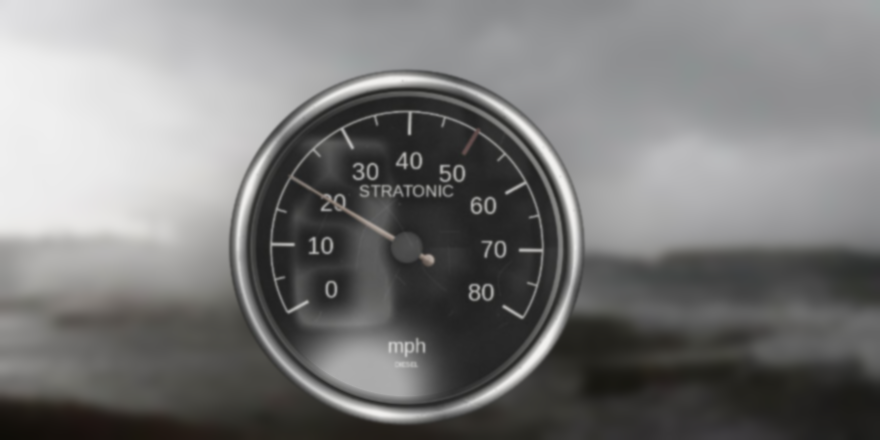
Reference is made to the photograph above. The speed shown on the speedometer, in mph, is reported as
20 mph
